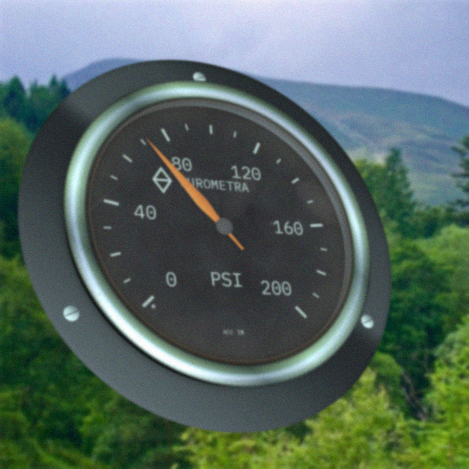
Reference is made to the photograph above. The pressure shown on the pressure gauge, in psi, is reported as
70 psi
